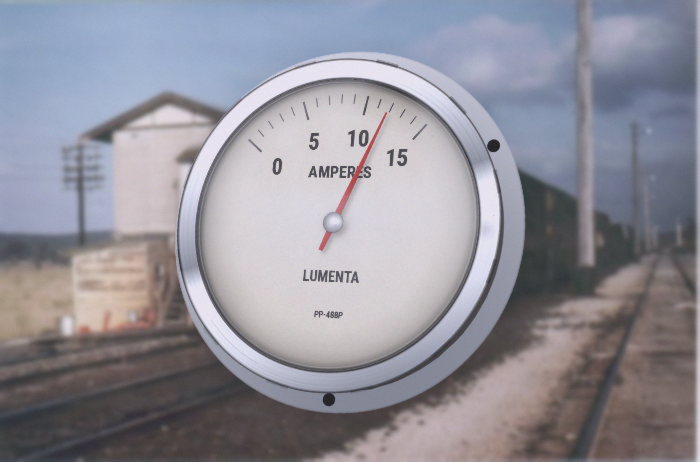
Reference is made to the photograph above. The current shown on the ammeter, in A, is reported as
12 A
